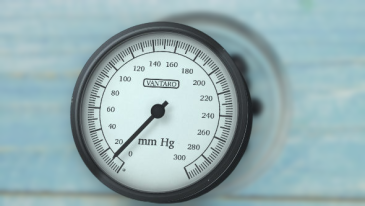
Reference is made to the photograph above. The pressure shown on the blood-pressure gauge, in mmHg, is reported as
10 mmHg
